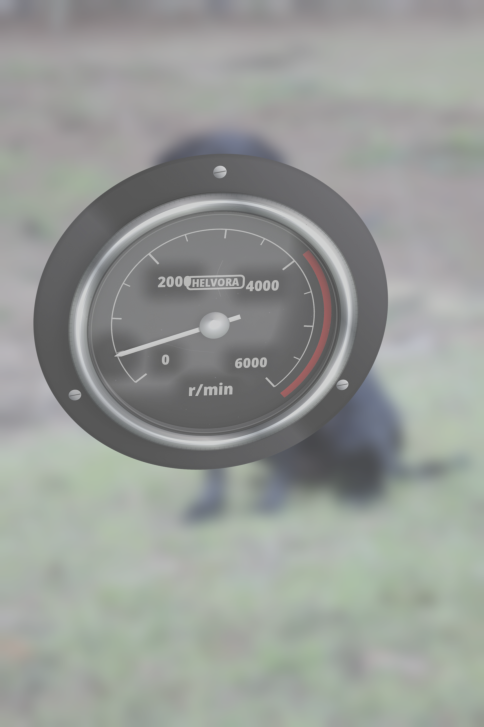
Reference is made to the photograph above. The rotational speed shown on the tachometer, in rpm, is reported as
500 rpm
